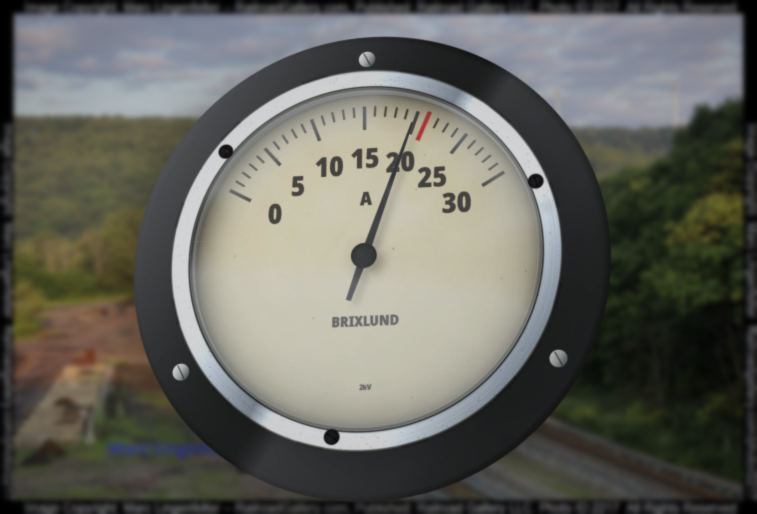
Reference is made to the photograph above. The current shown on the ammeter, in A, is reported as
20 A
